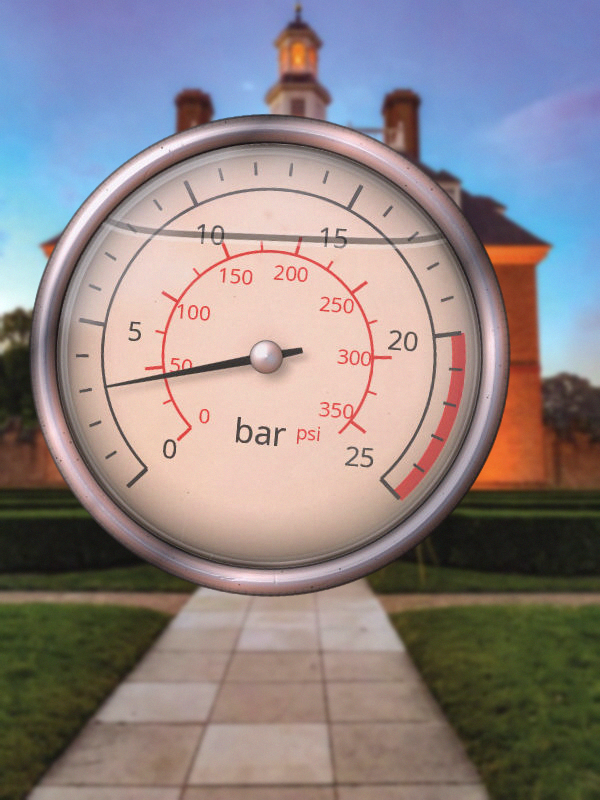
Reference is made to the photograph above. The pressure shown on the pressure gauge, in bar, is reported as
3 bar
